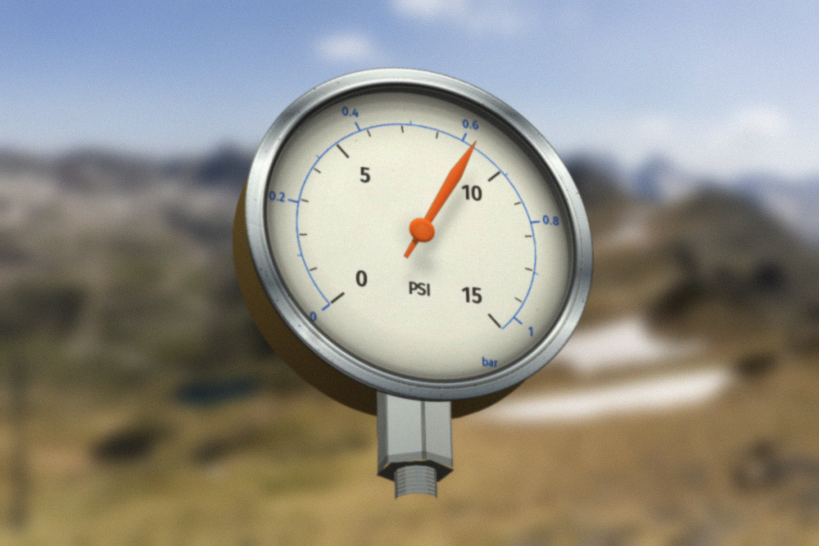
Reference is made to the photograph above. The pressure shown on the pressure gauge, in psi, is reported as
9 psi
